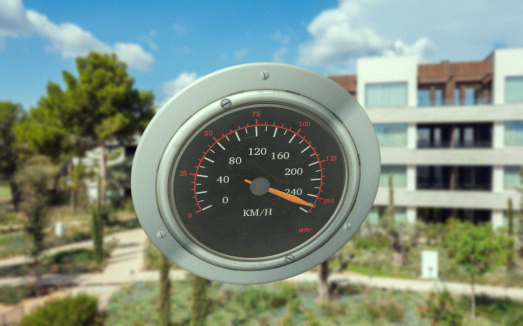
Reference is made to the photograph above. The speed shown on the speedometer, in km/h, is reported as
250 km/h
